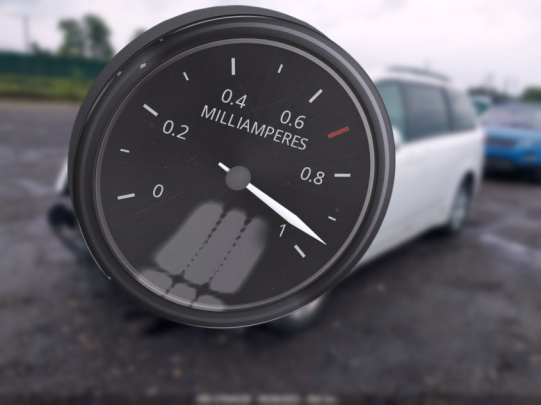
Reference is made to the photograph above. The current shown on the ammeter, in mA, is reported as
0.95 mA
